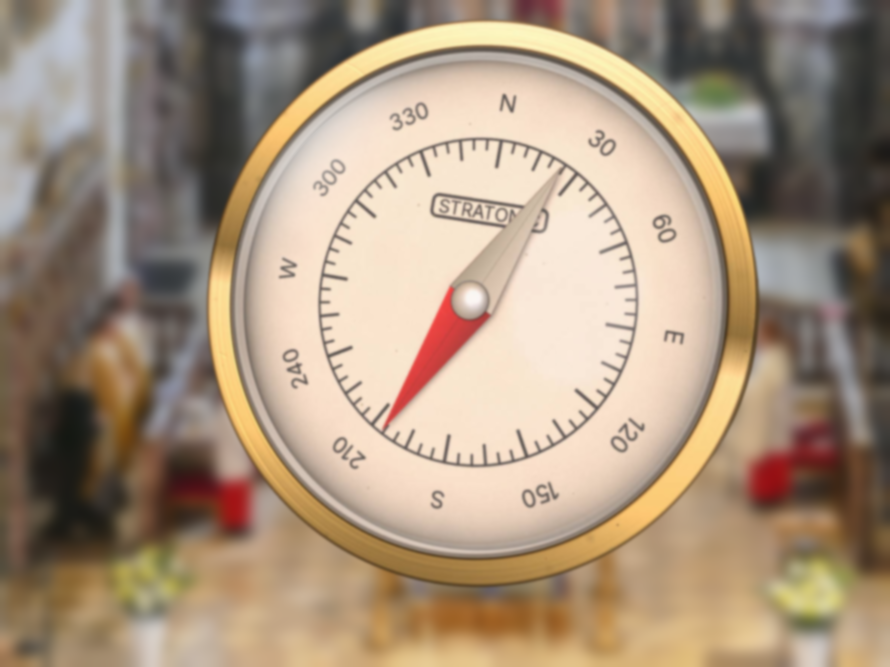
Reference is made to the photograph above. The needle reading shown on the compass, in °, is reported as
205 °
